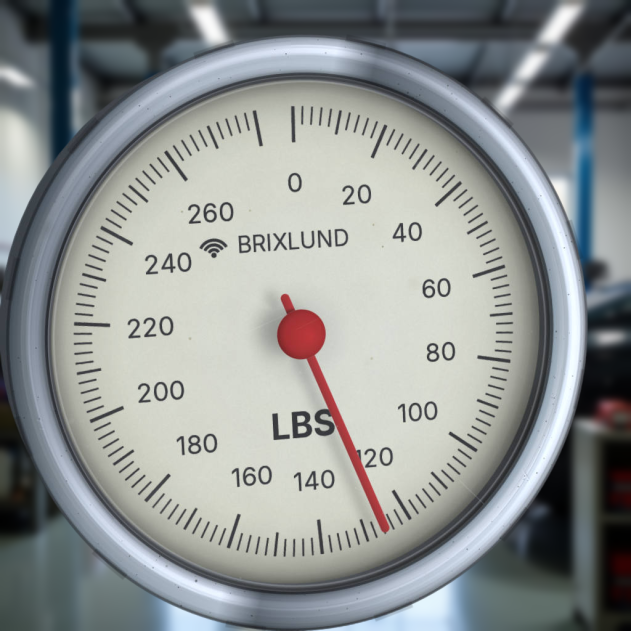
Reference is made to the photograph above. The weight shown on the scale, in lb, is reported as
126 lb
